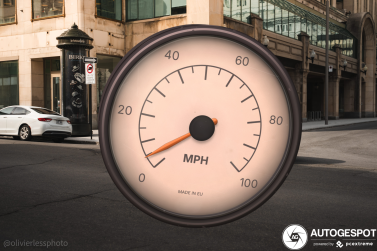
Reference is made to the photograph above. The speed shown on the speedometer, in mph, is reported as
5 mph
